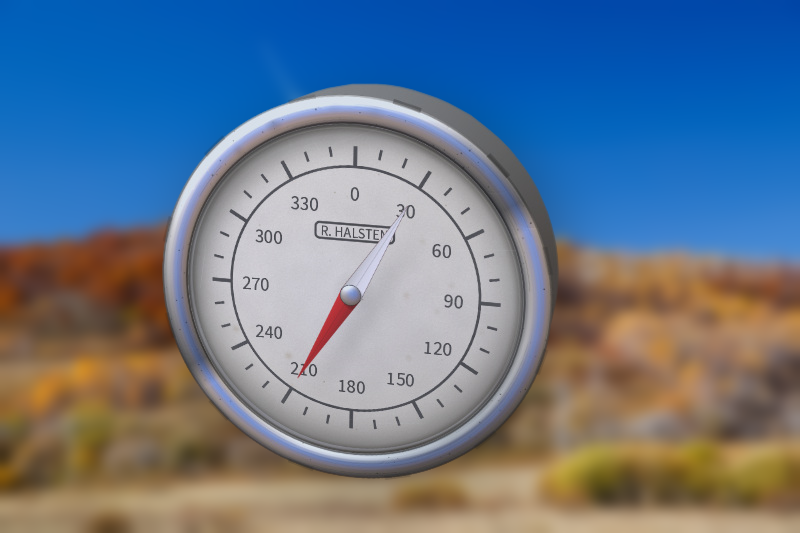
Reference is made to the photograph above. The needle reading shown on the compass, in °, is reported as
210 °
